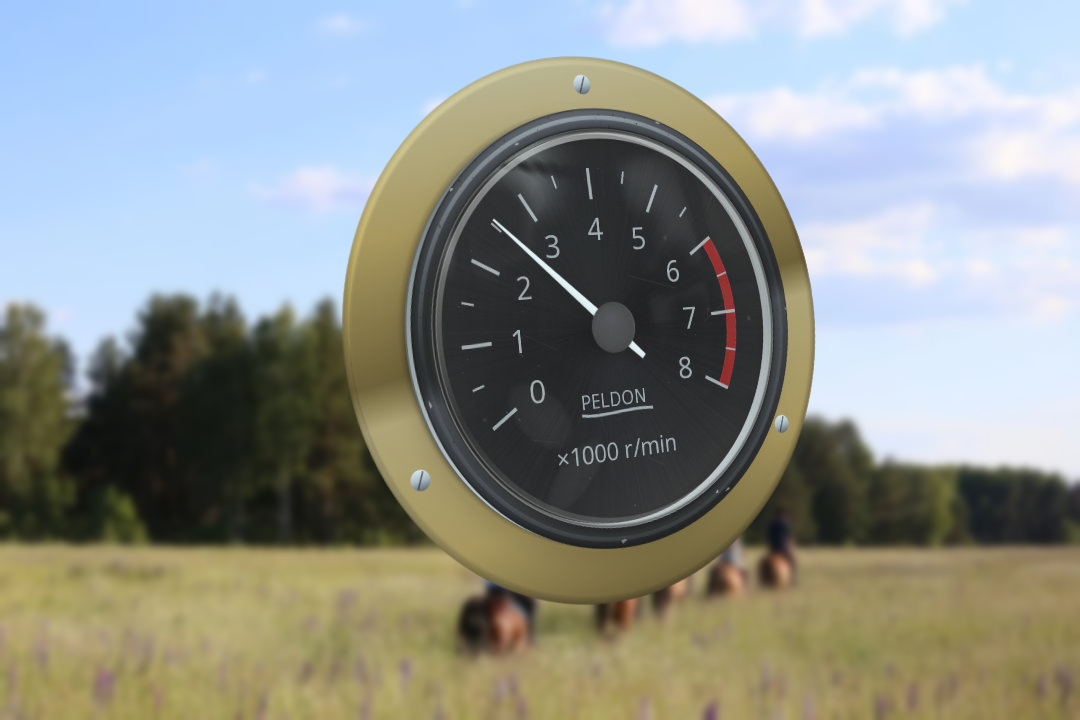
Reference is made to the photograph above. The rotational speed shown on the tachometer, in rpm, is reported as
2500 rpm
